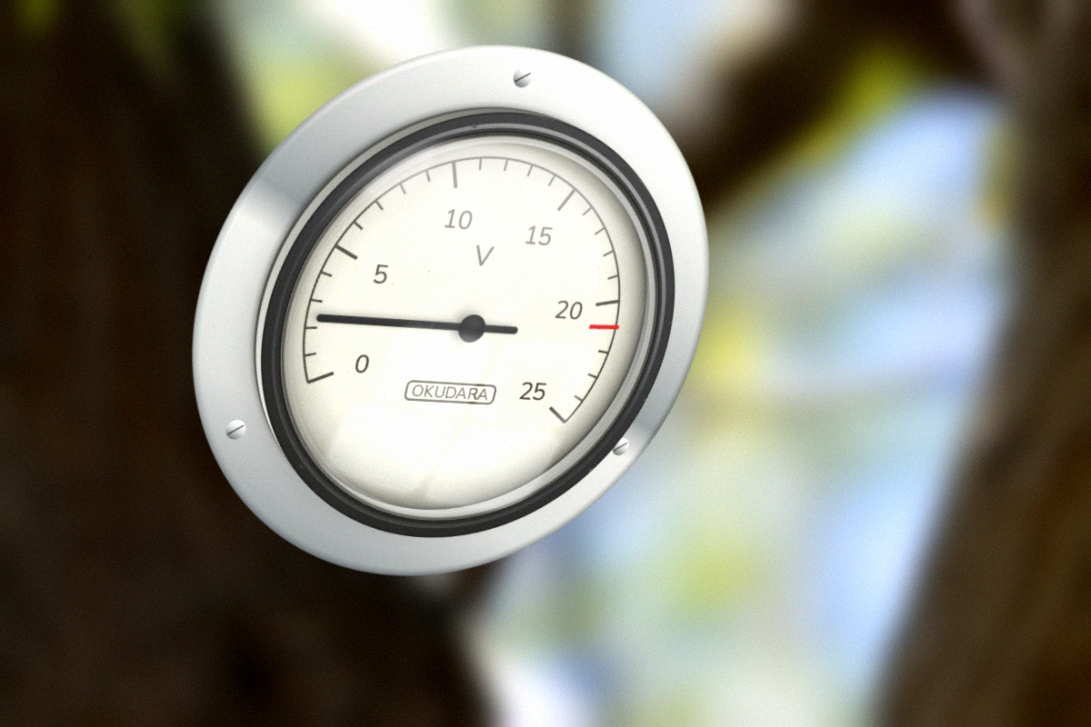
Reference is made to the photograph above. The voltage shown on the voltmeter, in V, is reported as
2.5 V
